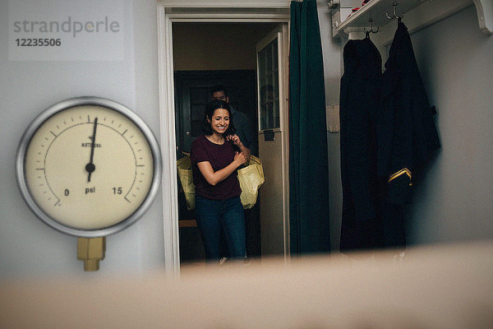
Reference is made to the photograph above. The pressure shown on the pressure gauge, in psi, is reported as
8 psi
